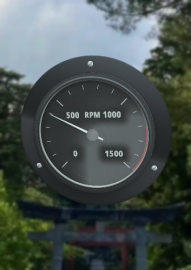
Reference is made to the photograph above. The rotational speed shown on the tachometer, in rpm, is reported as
400 rpm
